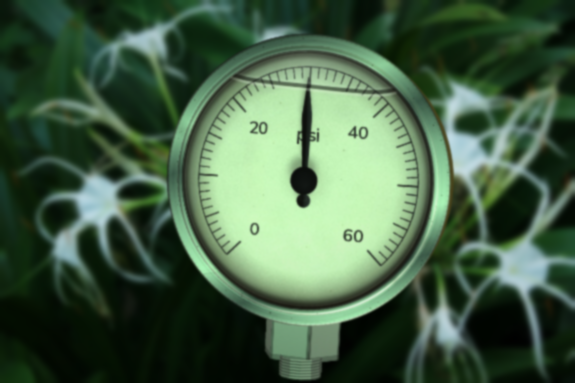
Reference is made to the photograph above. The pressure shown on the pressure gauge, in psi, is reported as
30 psi
